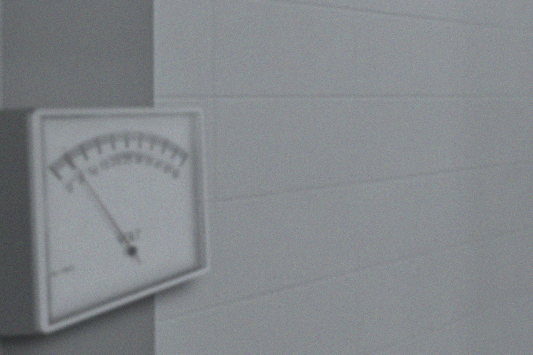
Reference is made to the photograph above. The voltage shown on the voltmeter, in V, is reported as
5 V
